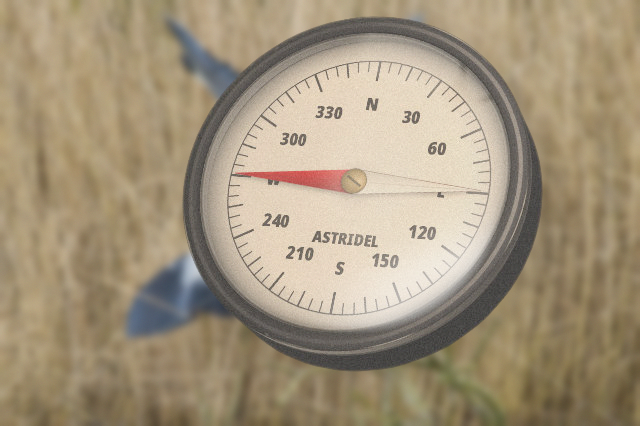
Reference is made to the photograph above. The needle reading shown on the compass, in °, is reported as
270 °
